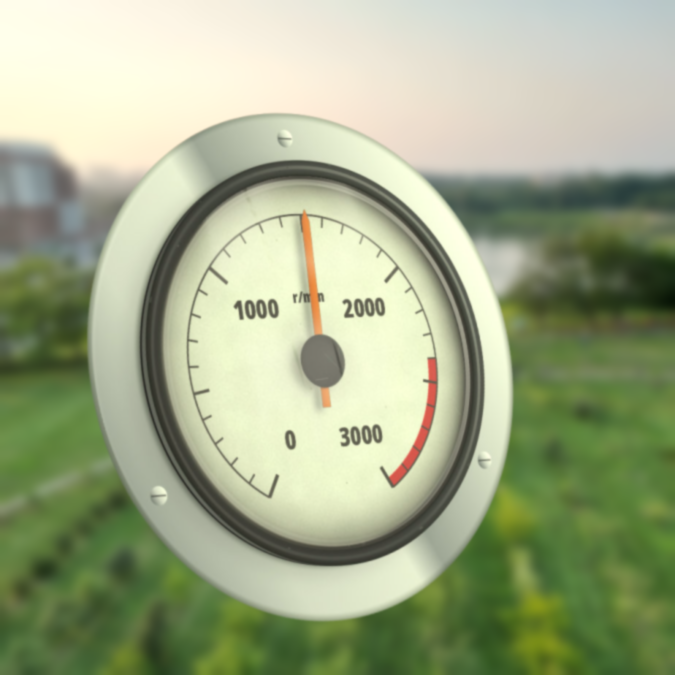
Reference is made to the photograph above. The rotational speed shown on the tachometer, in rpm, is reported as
1500 rpm
